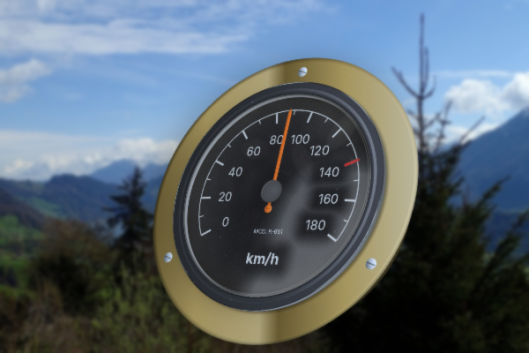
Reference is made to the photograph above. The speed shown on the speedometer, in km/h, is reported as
90 km/h
